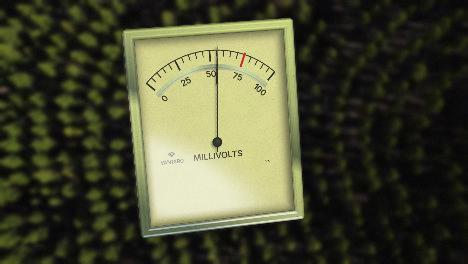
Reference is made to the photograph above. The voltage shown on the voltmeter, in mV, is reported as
55 mV
